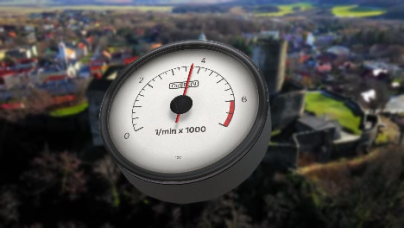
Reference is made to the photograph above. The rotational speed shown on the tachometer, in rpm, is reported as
3750 rpm
